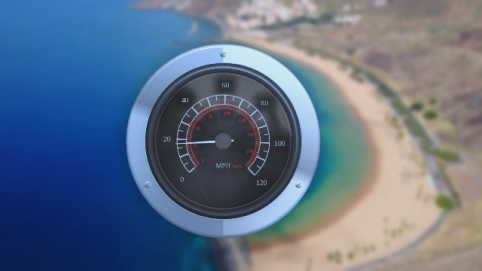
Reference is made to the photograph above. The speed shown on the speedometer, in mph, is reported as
17.5 mph
